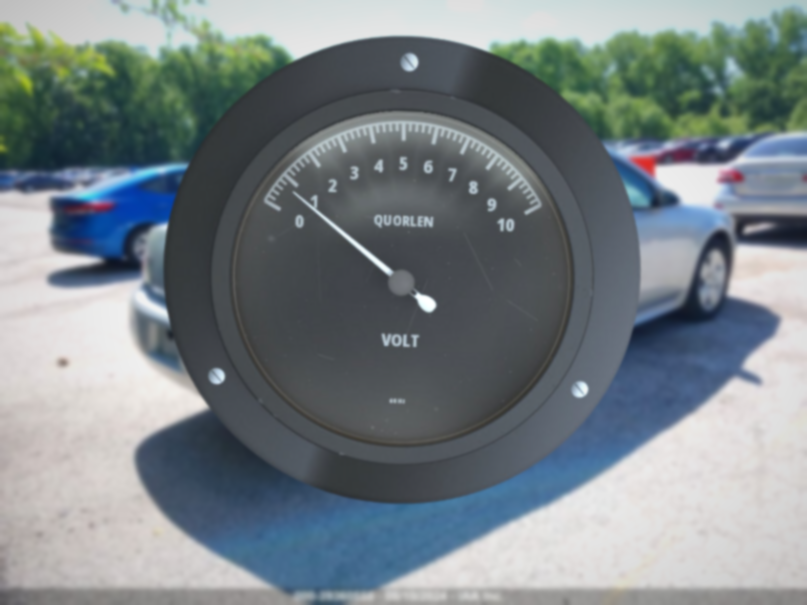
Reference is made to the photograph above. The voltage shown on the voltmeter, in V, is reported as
0.8 V
